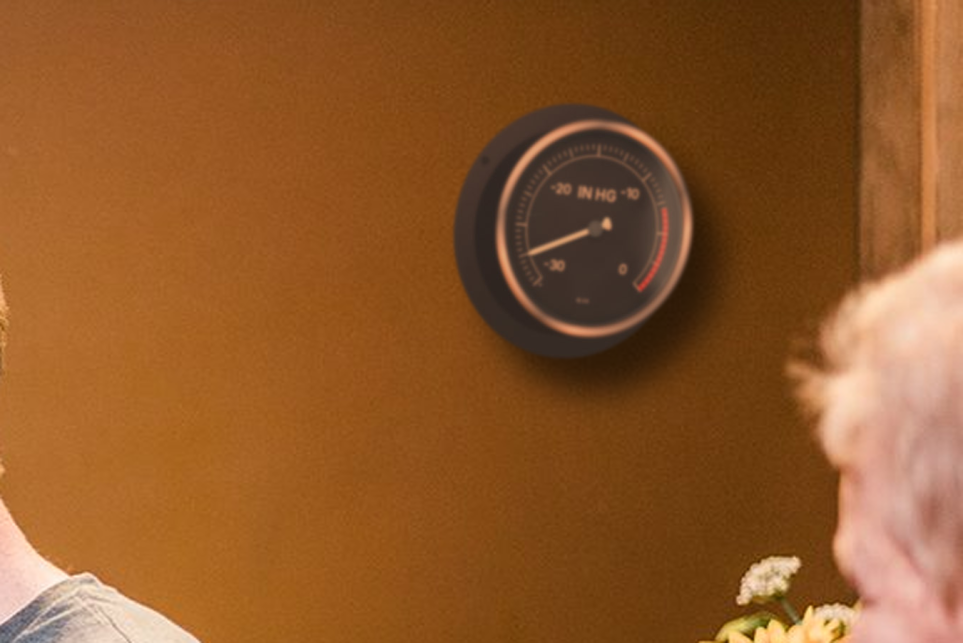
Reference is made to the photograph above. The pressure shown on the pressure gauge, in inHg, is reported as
-27.5 inHg
